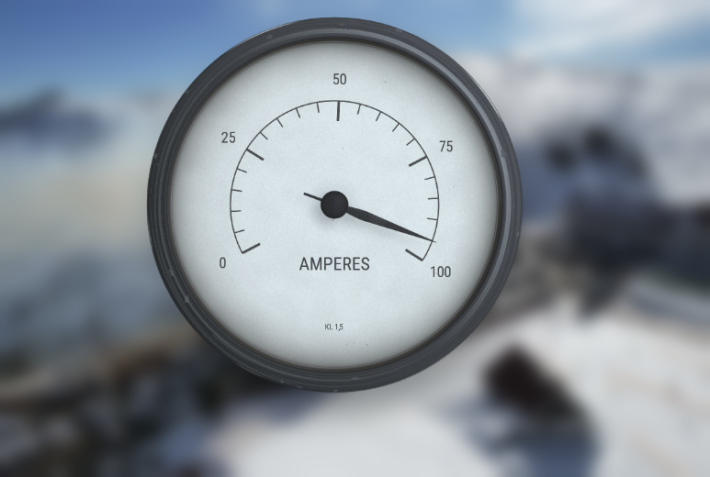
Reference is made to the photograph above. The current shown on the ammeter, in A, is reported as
95 A
